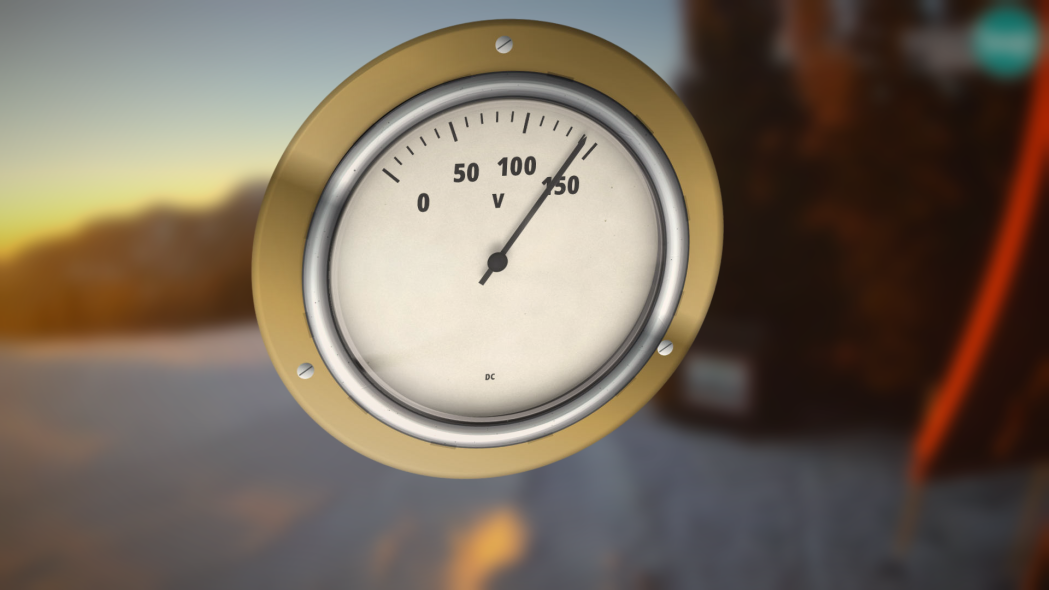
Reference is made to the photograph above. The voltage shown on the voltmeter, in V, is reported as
140 V
